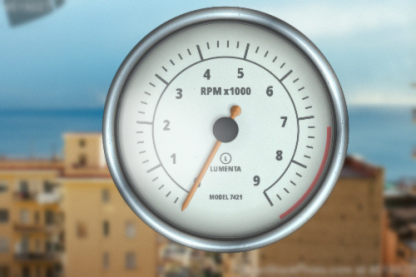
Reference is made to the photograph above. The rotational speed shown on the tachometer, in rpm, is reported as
0 rpm
